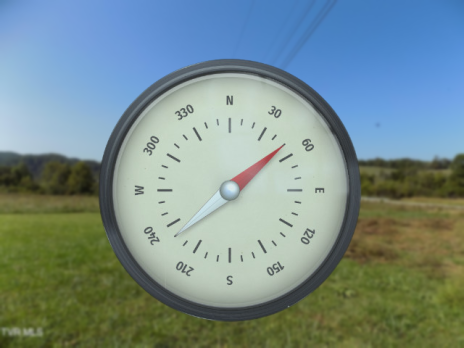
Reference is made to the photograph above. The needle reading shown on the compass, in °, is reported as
50 °
